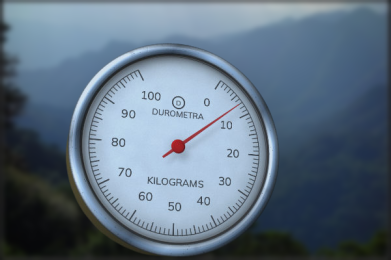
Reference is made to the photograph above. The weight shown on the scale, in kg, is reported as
7 kg
